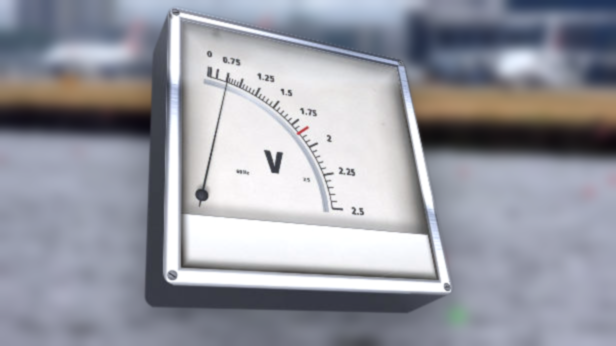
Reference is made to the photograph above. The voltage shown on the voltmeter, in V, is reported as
0.75 V
